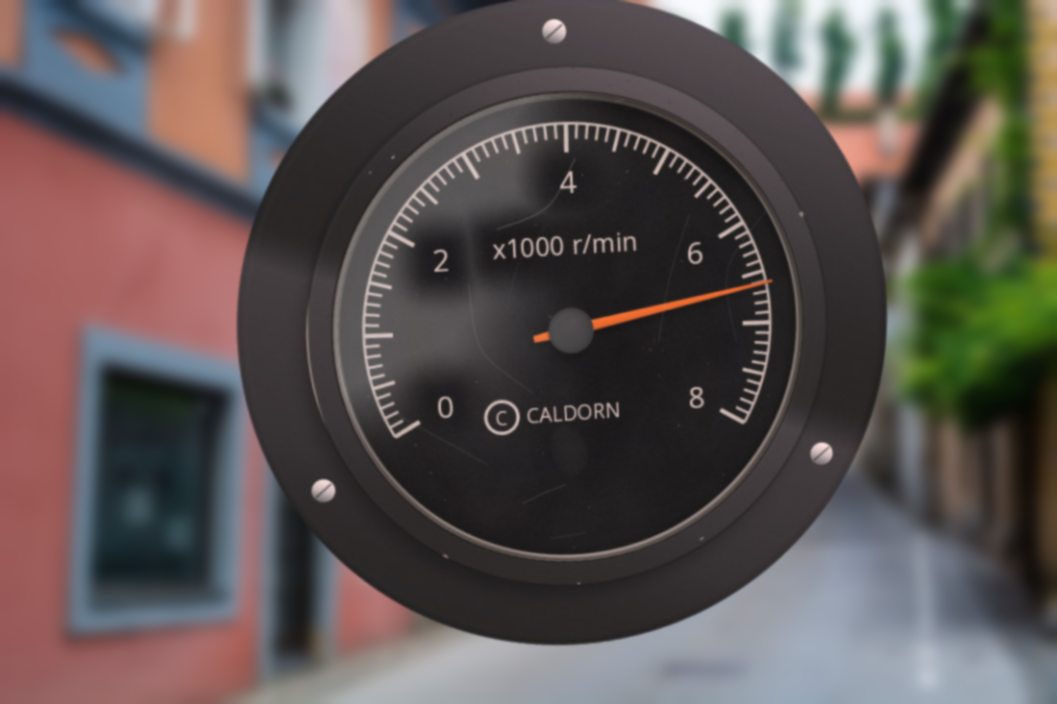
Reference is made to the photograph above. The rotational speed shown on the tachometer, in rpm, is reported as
6600 rpm
